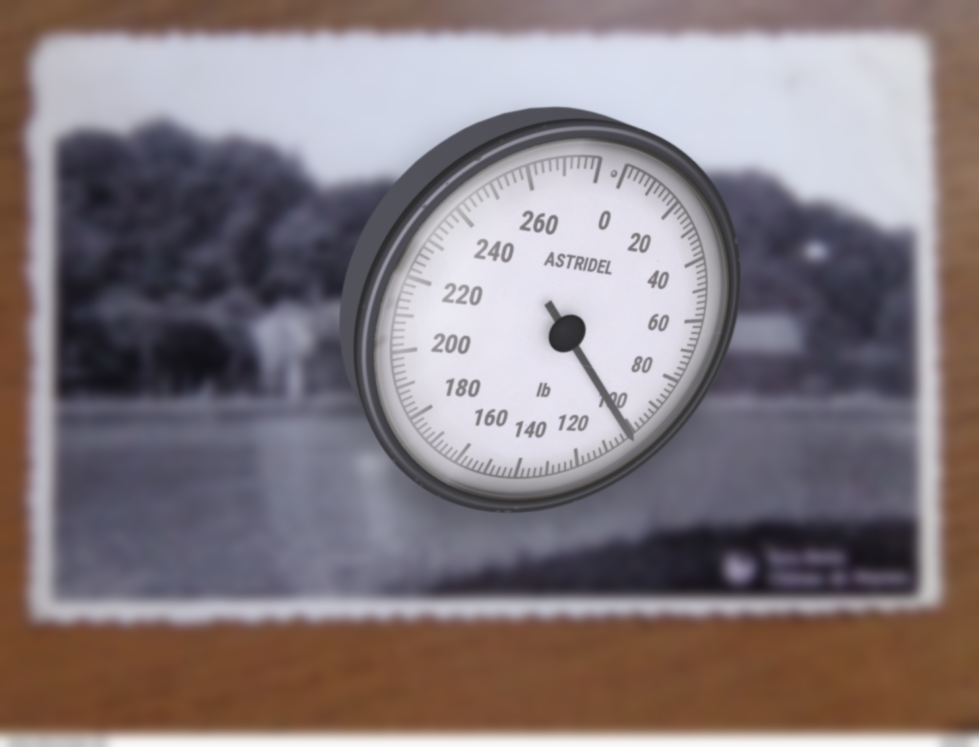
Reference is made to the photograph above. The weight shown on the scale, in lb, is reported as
102 lb
